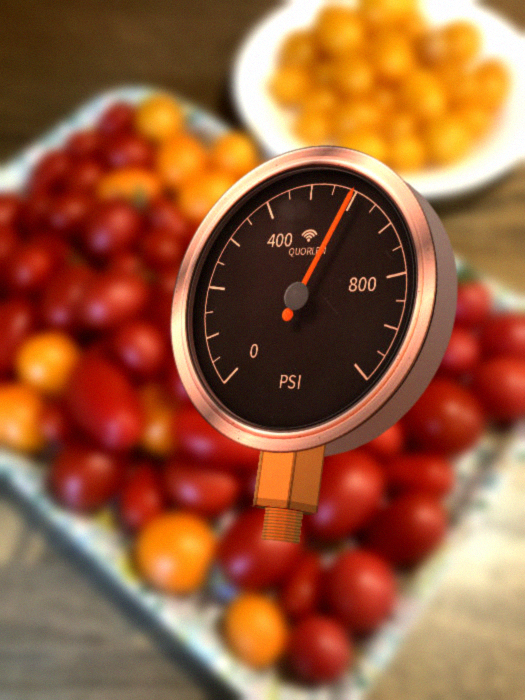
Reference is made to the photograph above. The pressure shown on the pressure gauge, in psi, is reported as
600 psi
